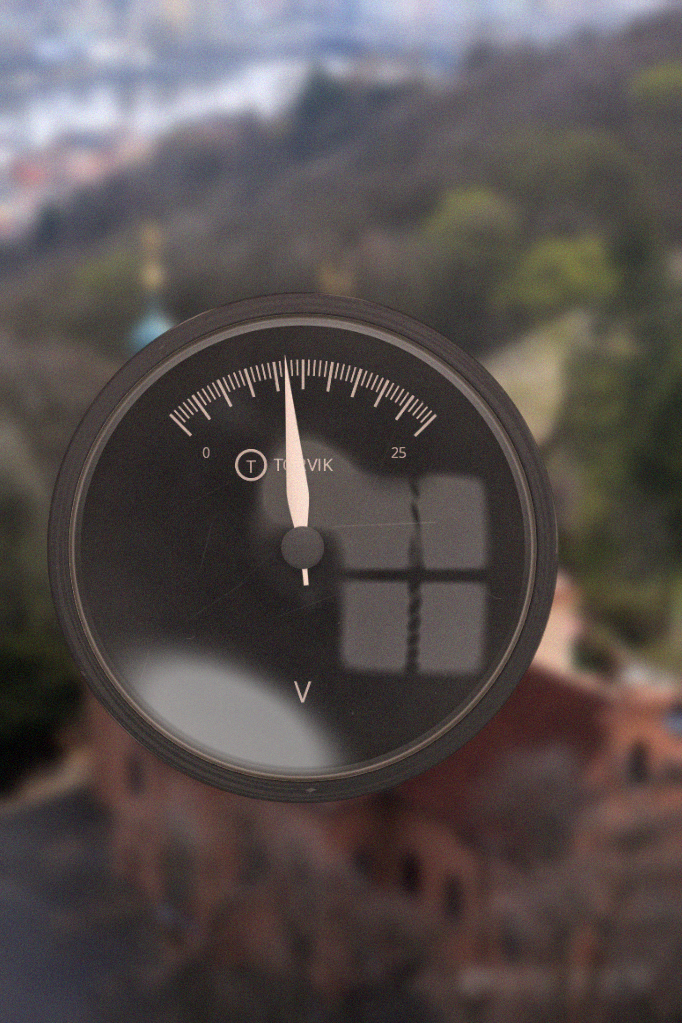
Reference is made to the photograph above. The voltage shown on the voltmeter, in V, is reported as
11 V
